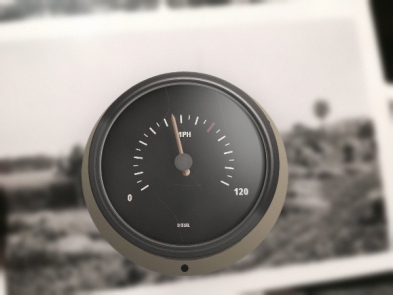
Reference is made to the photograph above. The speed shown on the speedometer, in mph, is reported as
55 mph
